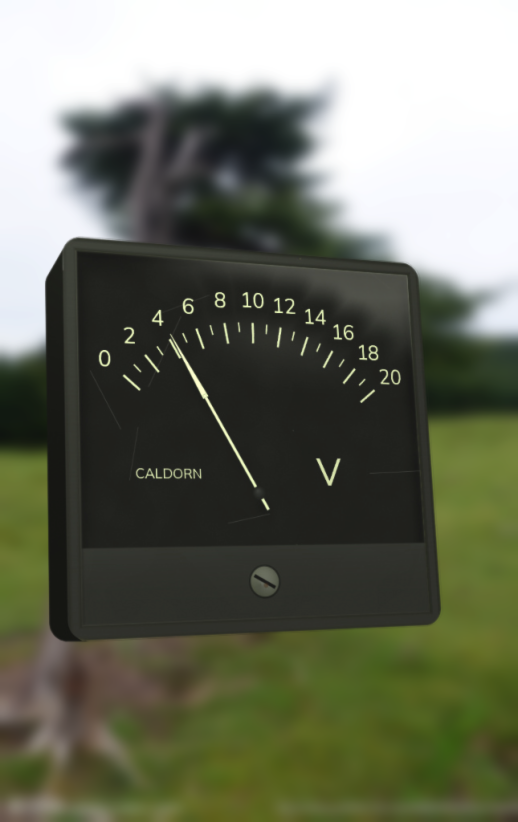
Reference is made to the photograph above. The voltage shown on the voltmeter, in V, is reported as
4 V
